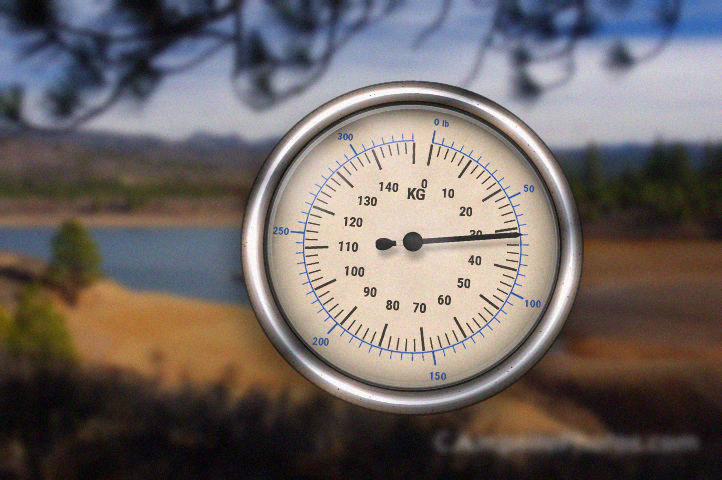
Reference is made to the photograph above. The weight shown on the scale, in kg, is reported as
32 kg
